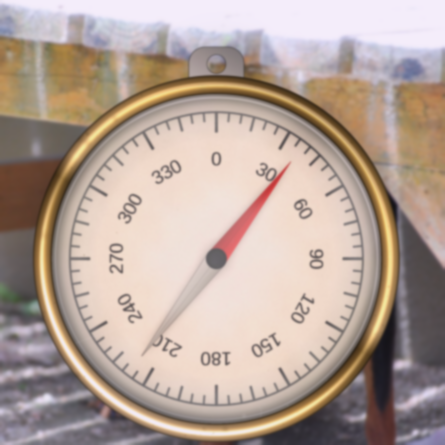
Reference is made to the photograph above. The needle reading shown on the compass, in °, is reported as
37.5 °
